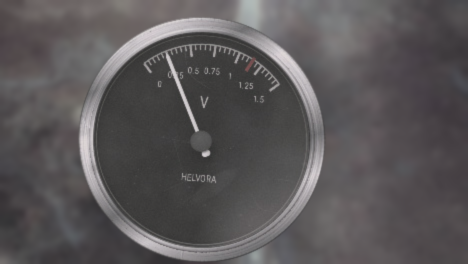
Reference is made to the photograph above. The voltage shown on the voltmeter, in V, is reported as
0.25 V
